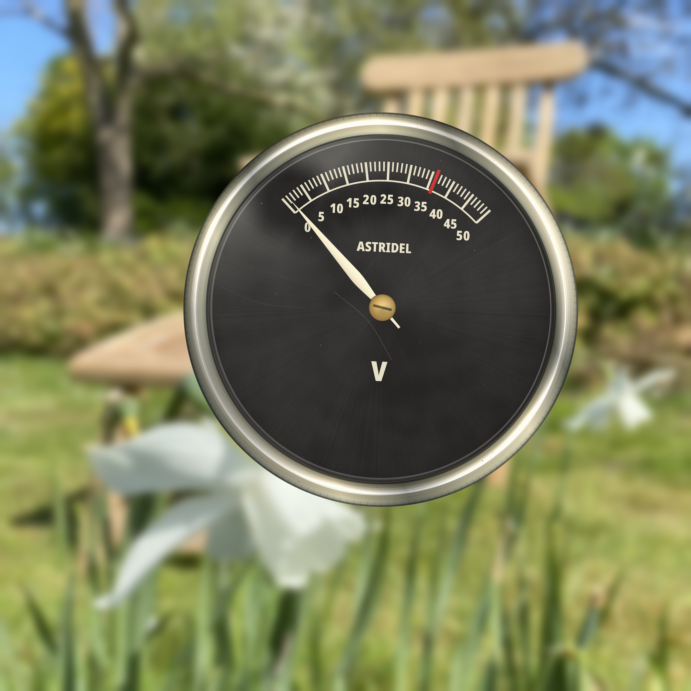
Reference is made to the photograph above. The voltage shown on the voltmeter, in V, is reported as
1 V
